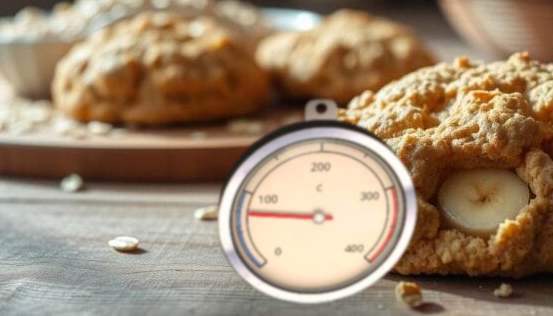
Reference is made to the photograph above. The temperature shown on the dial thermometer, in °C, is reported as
75 °C
